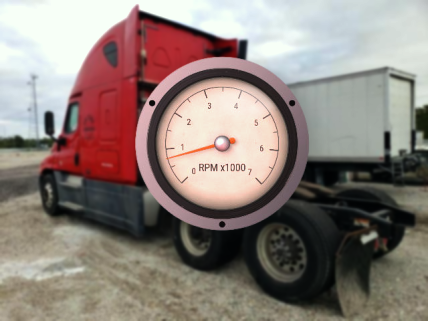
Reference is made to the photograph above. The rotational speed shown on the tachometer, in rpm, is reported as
750 rpm
